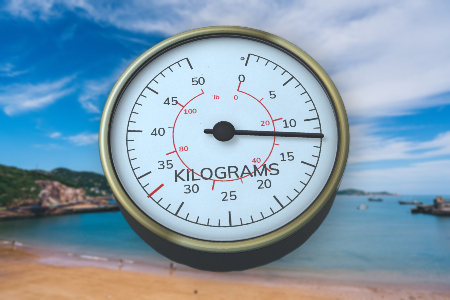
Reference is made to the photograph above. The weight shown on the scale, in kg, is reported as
12 kg
